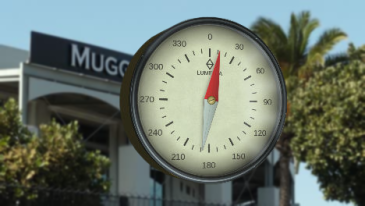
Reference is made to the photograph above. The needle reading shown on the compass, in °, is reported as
10 °
